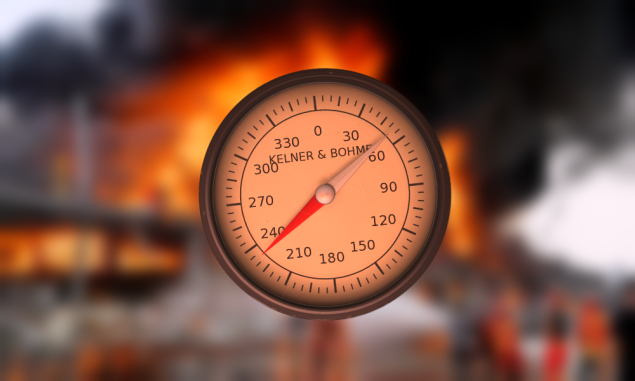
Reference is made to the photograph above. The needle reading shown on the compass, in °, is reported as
232.5 °
